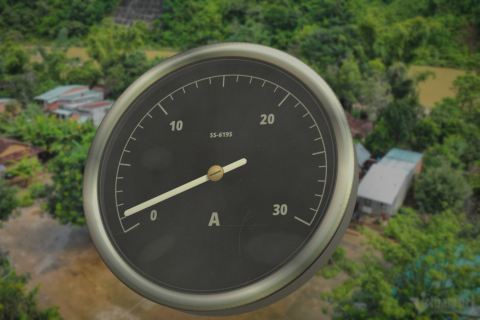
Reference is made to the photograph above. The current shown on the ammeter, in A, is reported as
1 A
